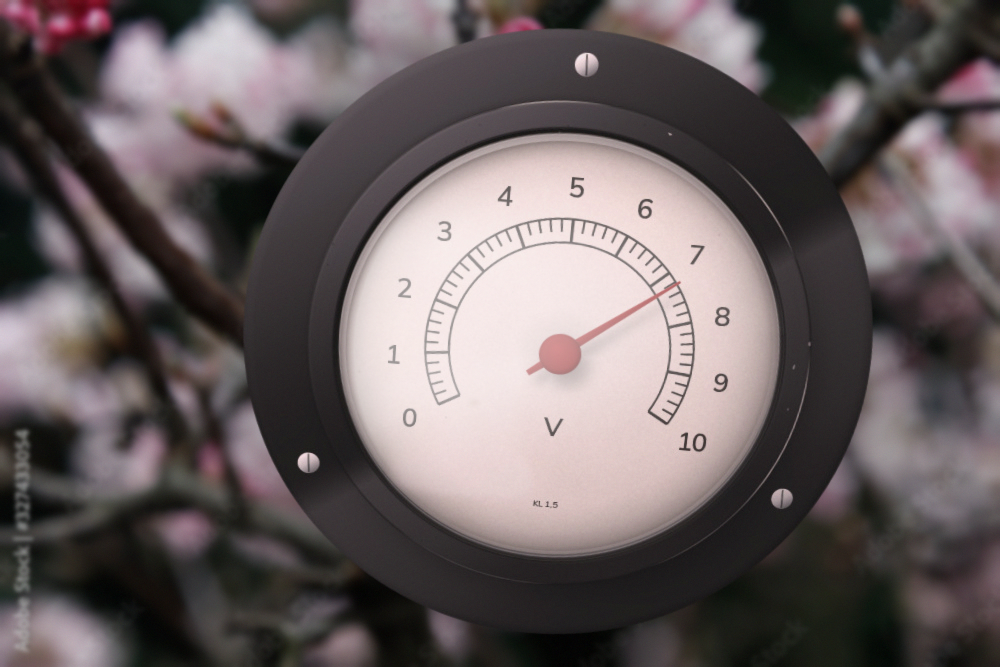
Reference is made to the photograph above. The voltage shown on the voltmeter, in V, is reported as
7.2 V
